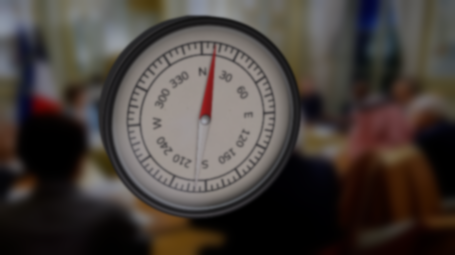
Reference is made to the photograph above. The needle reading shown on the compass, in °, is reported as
10 °
